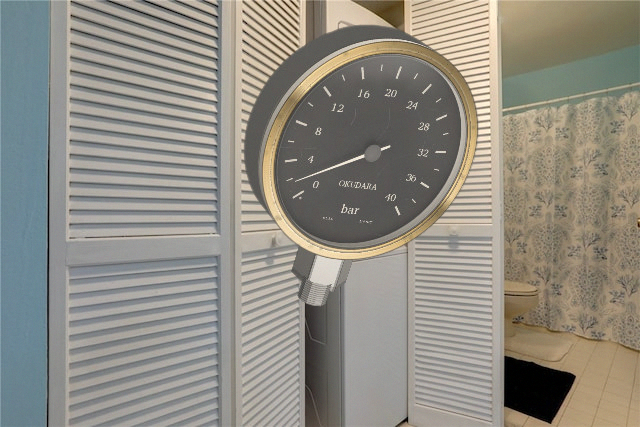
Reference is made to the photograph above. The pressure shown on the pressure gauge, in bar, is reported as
2 bar
